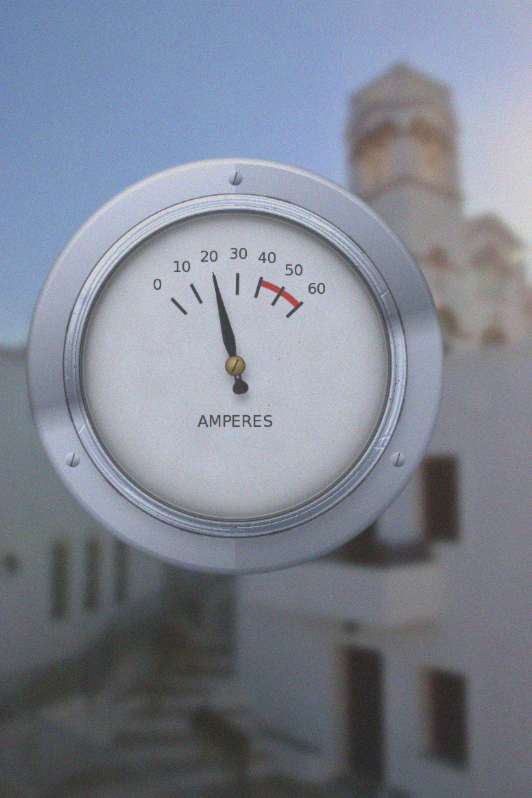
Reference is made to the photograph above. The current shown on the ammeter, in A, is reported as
20 A
